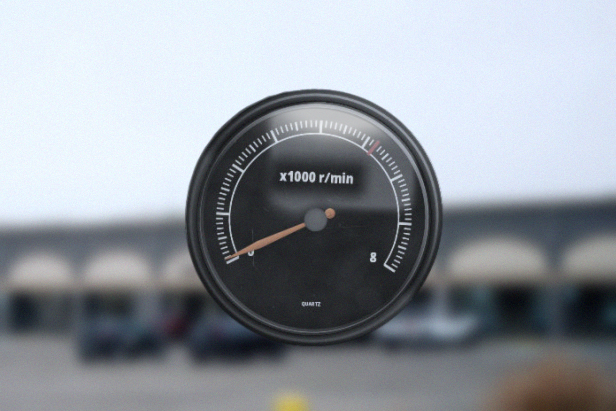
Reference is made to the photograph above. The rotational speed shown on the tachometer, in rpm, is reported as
100 rpm
